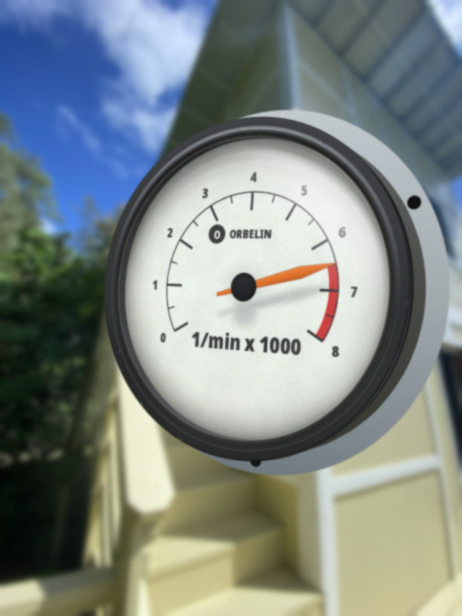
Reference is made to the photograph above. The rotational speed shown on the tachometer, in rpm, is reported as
6500 rpm
